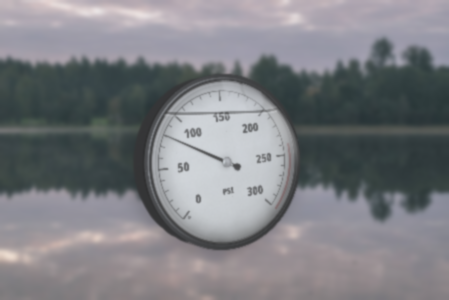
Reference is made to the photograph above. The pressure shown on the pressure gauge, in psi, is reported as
80 psi
